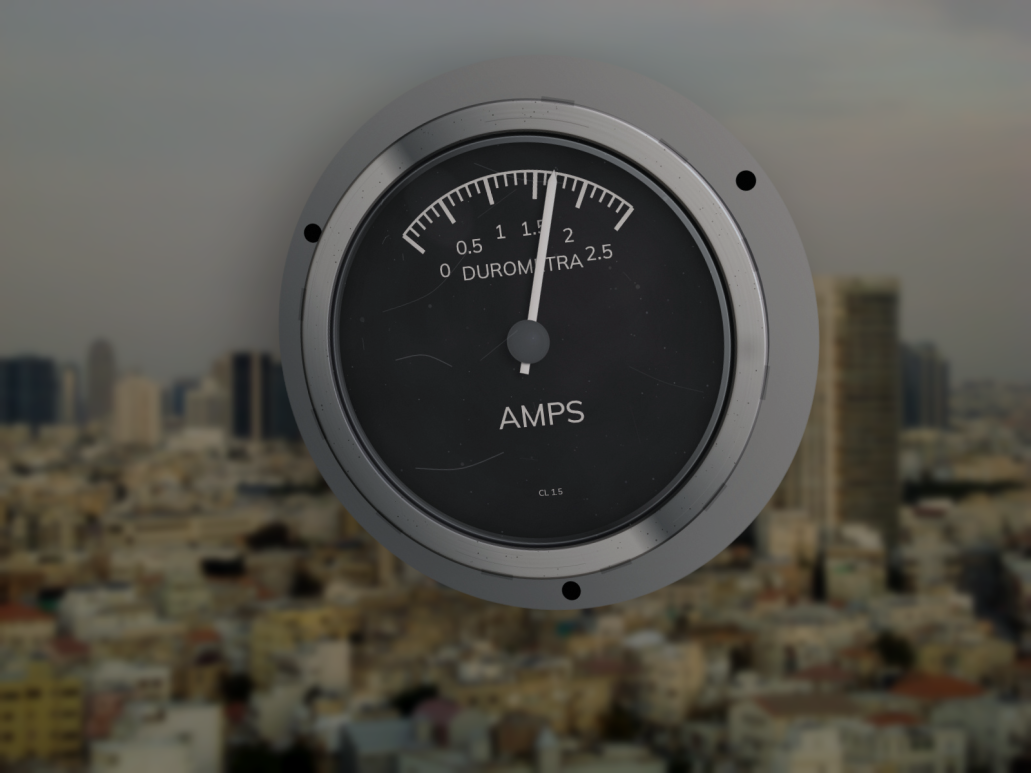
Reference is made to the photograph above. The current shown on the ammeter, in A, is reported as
1.7 A
